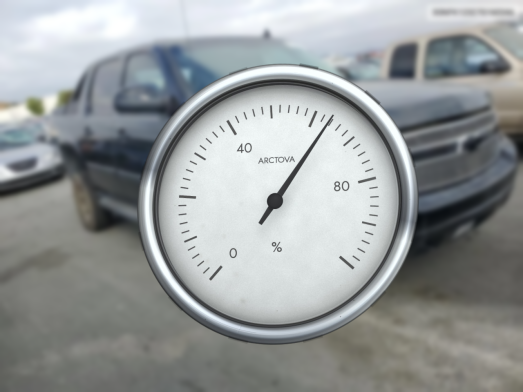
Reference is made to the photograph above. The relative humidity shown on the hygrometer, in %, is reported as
64 %
